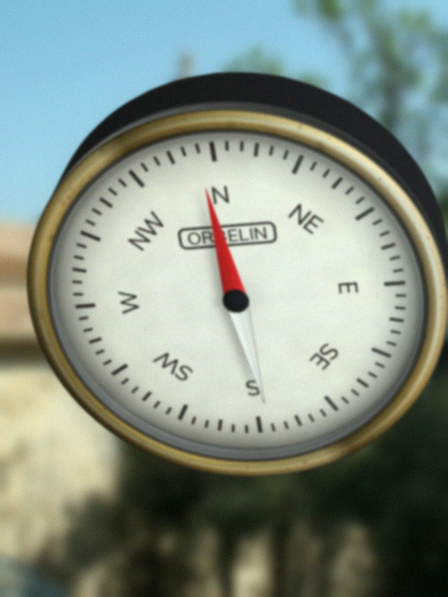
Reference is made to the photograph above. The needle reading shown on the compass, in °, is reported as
355 °
